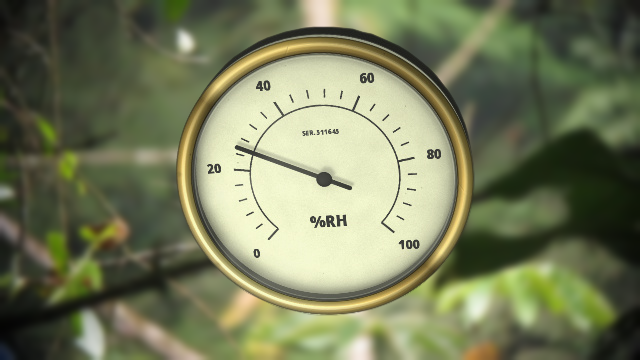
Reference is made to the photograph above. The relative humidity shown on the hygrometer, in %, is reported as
26 %
